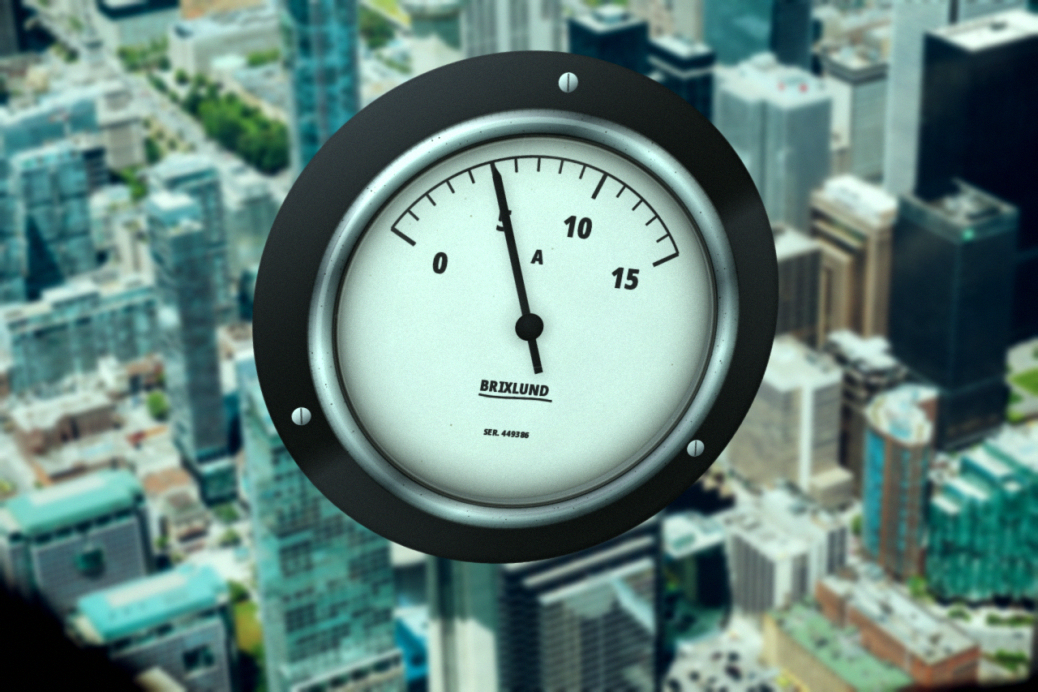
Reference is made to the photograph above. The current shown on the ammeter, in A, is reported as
5 A
